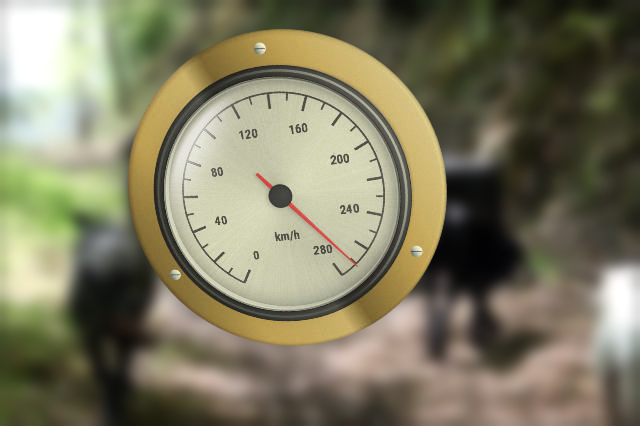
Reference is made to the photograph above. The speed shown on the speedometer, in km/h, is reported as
270 km/h
